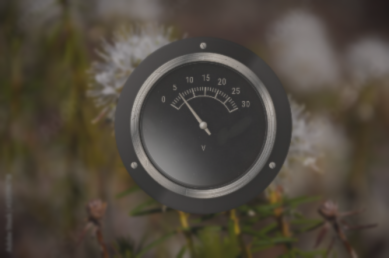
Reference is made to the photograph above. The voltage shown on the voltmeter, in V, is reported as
5 V
